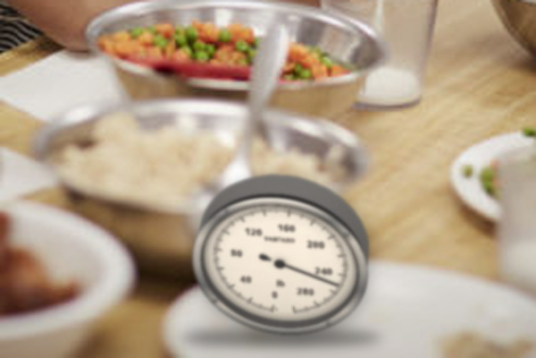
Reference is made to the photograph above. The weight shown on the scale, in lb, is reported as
250 lb
